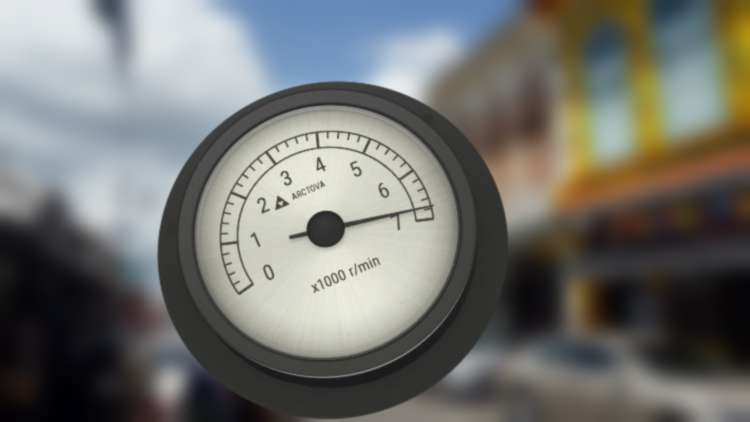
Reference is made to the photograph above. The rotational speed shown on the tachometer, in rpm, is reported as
6800 rpm
